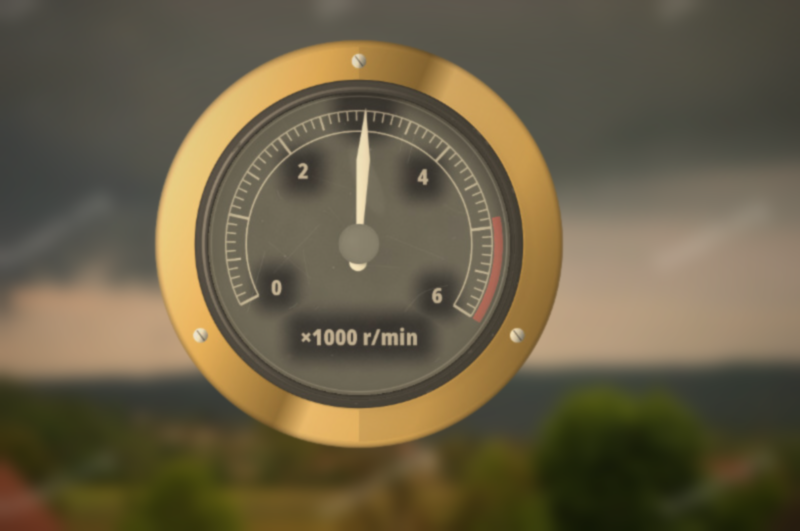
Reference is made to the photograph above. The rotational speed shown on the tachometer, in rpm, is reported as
3000 rpm
